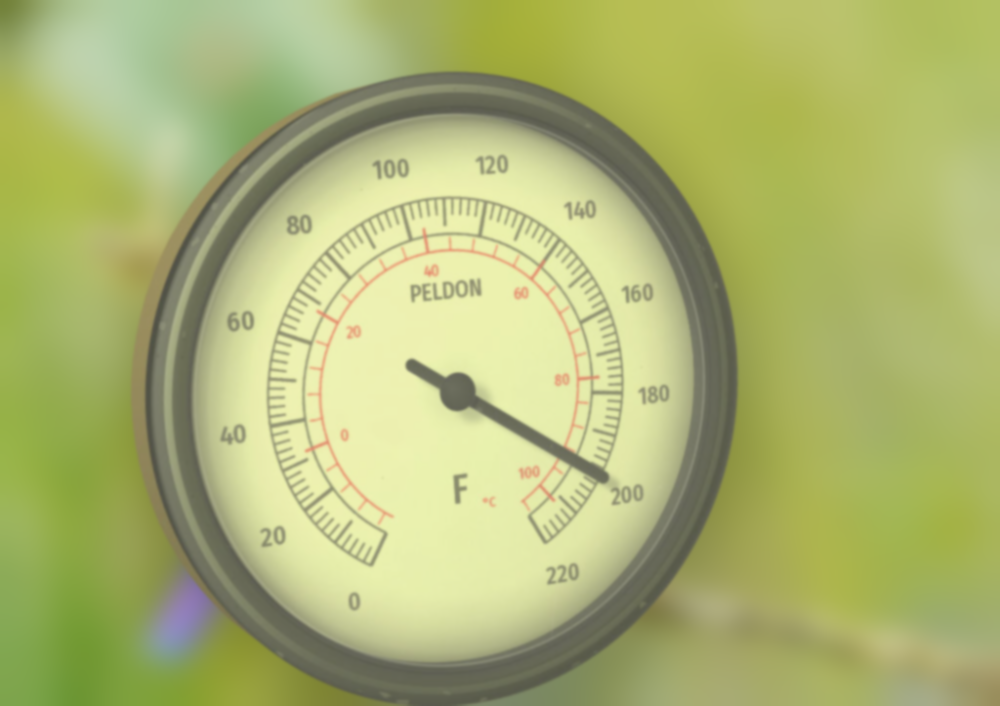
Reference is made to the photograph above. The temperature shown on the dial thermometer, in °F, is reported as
200 °F
